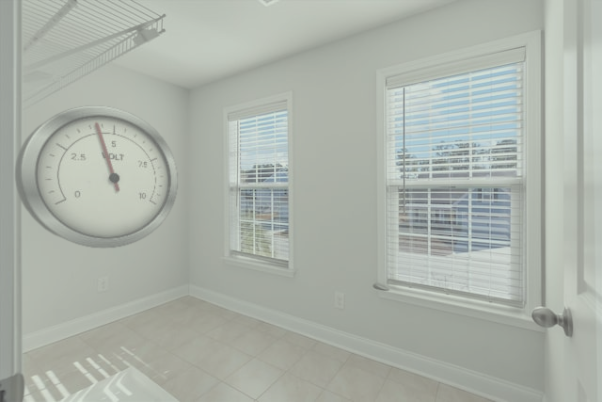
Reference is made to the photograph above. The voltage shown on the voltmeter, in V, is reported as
4.25 V
